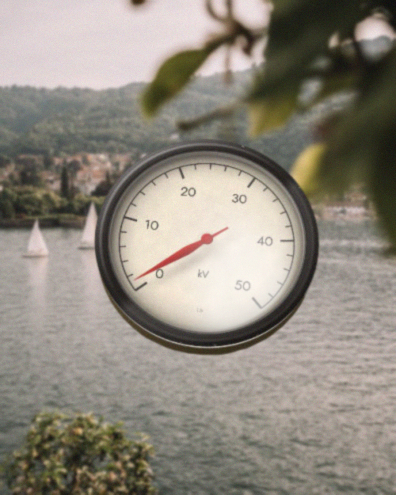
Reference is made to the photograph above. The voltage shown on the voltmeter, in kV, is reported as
1 kV
